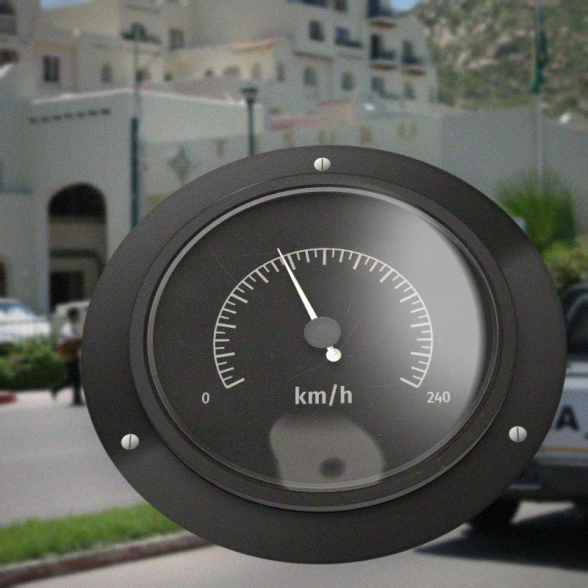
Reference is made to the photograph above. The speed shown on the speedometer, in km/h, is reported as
95 km/h
